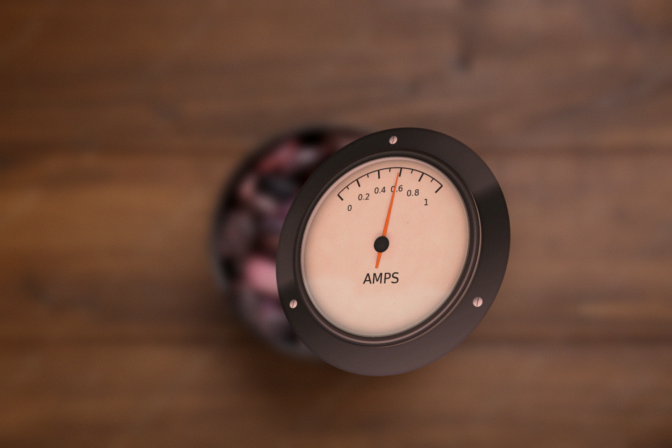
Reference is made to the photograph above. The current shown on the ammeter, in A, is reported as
0.6 A
